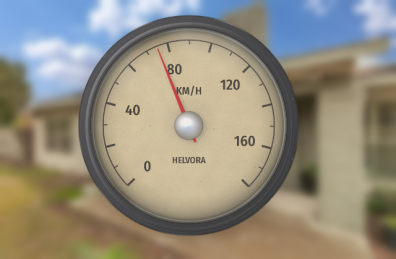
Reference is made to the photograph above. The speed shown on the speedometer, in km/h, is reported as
75 km/h
